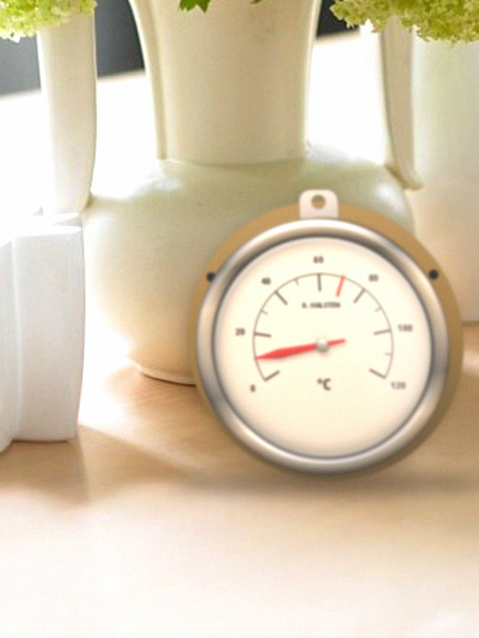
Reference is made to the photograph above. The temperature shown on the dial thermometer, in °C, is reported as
10 °C
